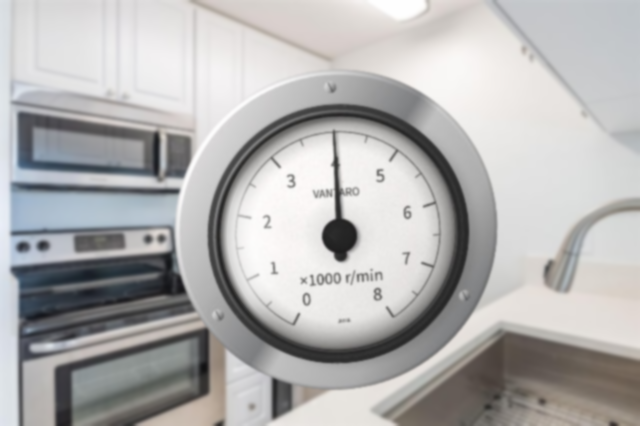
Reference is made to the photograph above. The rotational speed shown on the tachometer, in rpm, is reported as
4000 rpm
